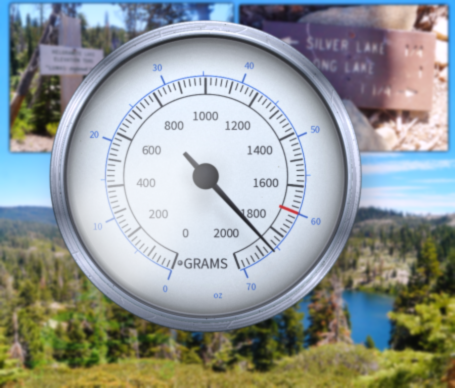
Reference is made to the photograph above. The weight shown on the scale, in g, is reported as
1860 g
